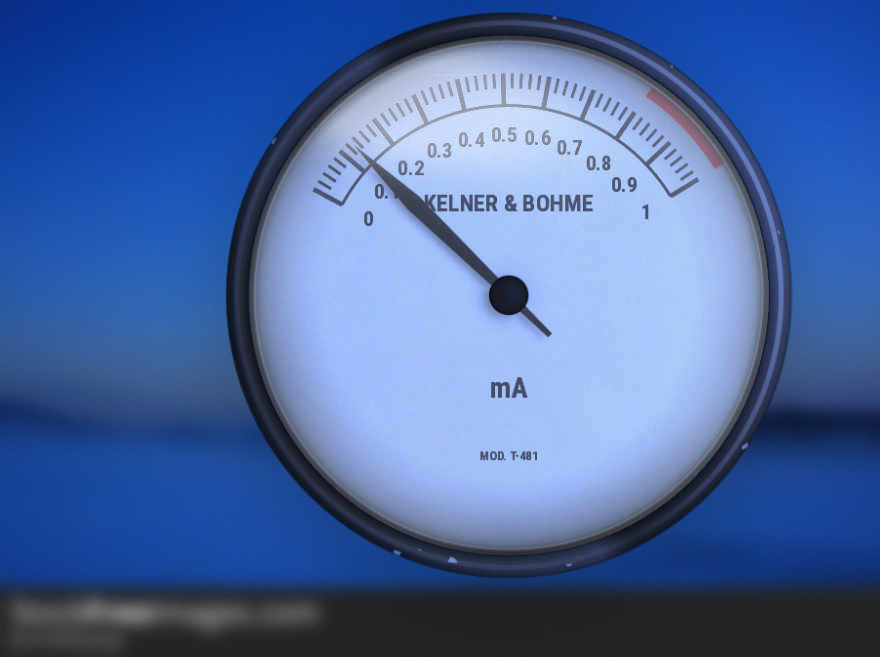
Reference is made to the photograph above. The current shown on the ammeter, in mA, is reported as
0.13 mA
